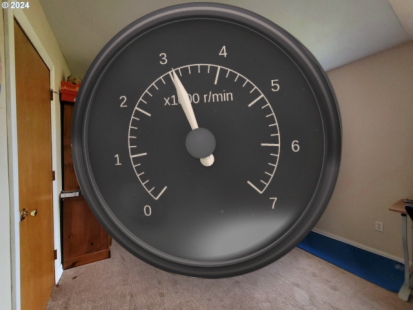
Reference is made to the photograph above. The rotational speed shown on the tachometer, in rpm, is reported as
3100 rpm
